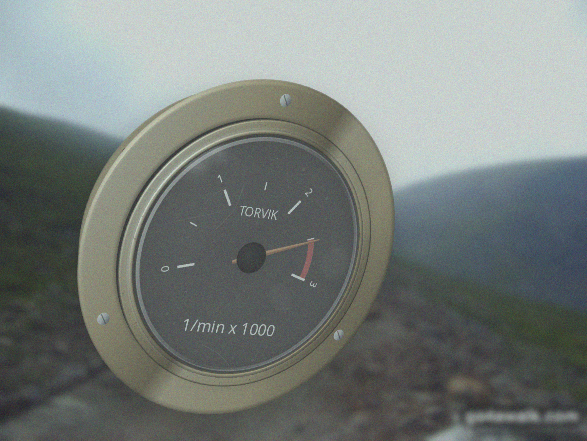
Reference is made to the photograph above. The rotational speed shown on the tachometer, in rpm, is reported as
2500 rpm
